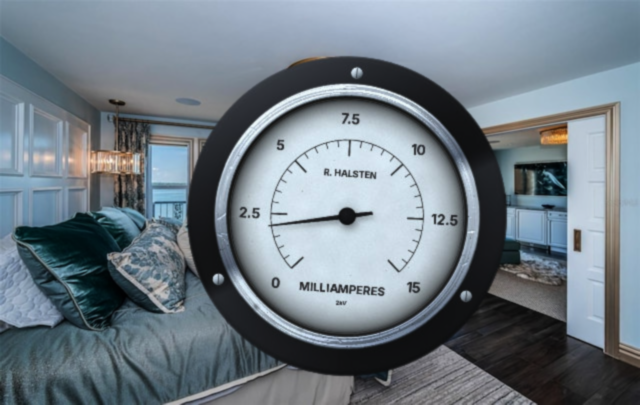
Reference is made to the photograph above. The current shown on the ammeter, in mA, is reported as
2 mA
